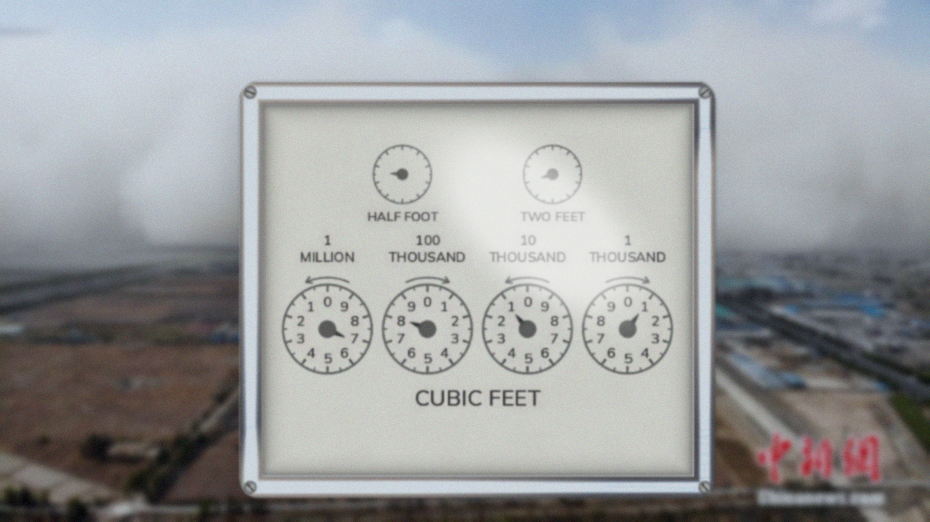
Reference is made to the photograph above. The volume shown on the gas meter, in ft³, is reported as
681100 ft³
